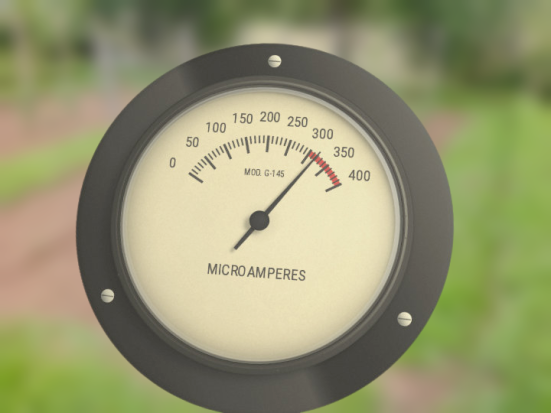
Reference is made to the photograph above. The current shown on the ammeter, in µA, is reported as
320 µA
